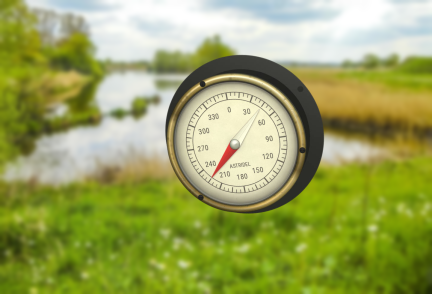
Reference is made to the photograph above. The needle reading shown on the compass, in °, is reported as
225 °
